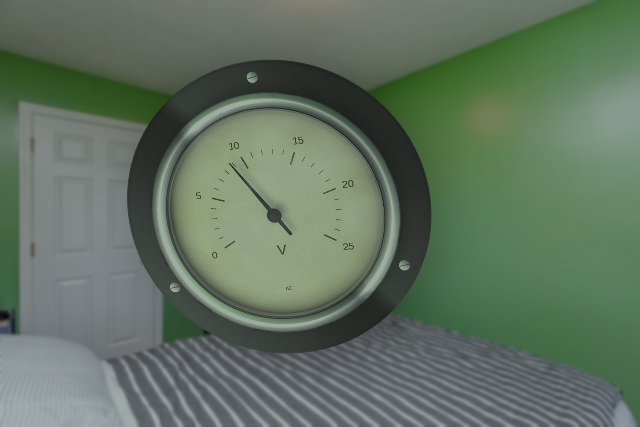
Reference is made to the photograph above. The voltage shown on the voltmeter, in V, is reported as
9 V
